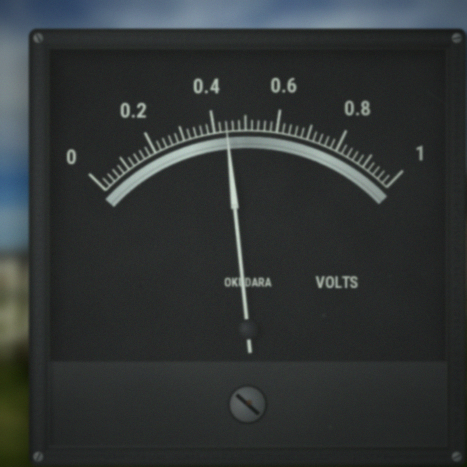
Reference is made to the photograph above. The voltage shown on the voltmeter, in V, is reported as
0.44 V
